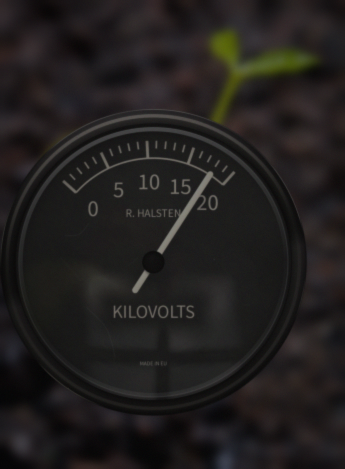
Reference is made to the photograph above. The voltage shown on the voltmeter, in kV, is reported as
18 kV
